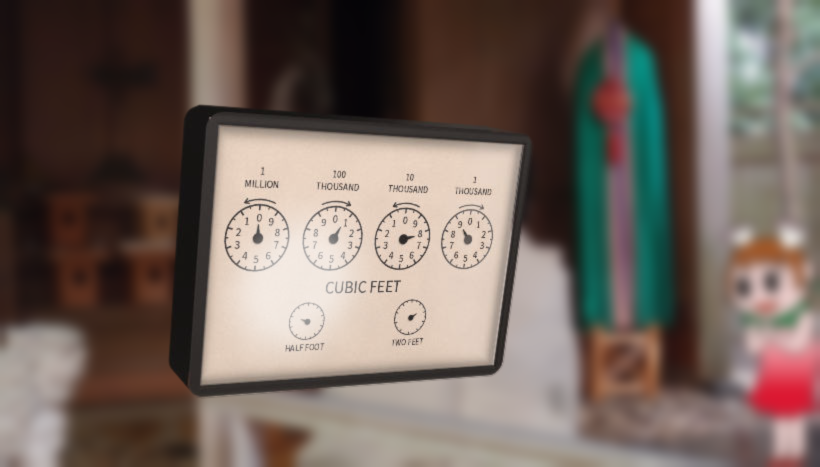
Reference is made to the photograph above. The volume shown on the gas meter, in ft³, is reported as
7900 ft³
